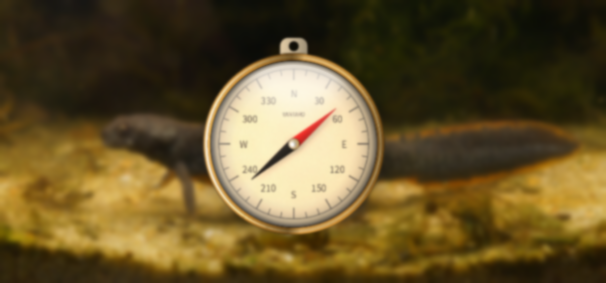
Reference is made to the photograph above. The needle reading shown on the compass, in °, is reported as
50 °
